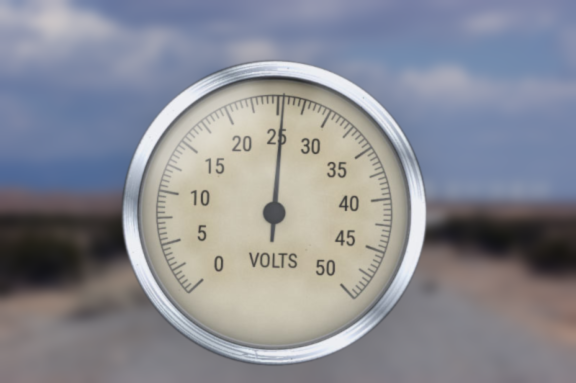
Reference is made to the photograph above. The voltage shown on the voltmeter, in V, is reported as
25.5 V
